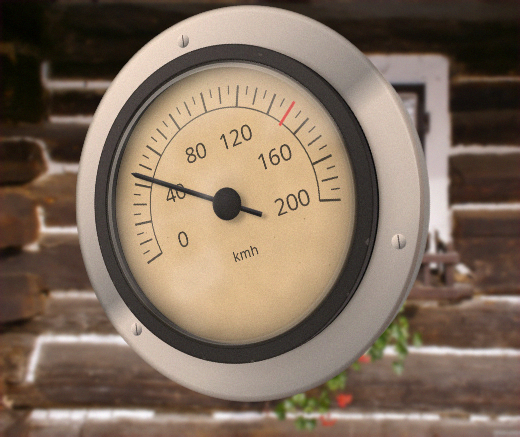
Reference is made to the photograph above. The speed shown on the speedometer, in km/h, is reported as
45 km/h
